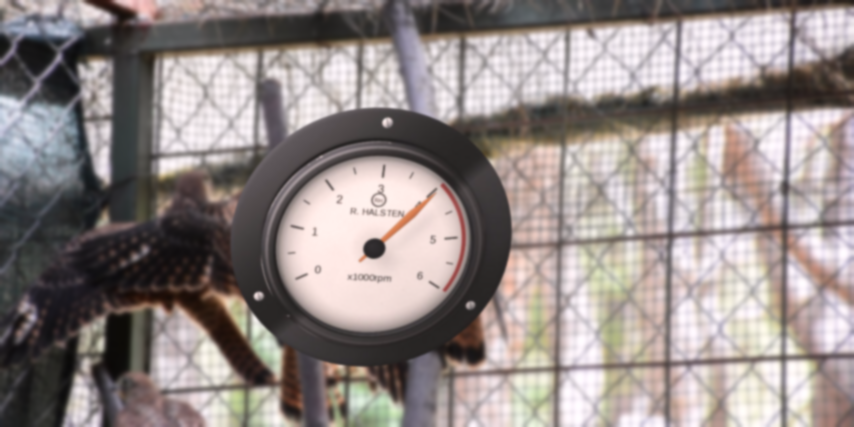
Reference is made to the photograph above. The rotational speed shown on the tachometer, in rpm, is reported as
4000 rpm
